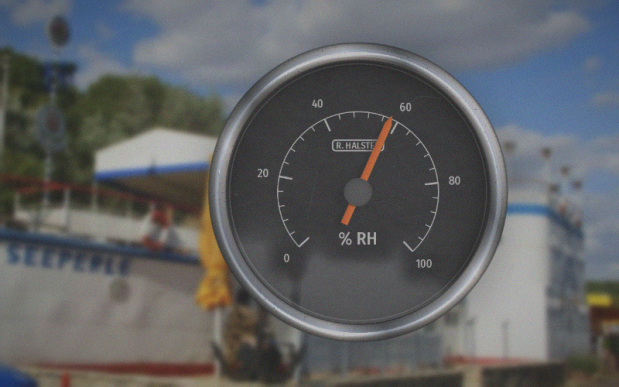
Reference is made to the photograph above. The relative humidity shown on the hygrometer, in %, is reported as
58 %
